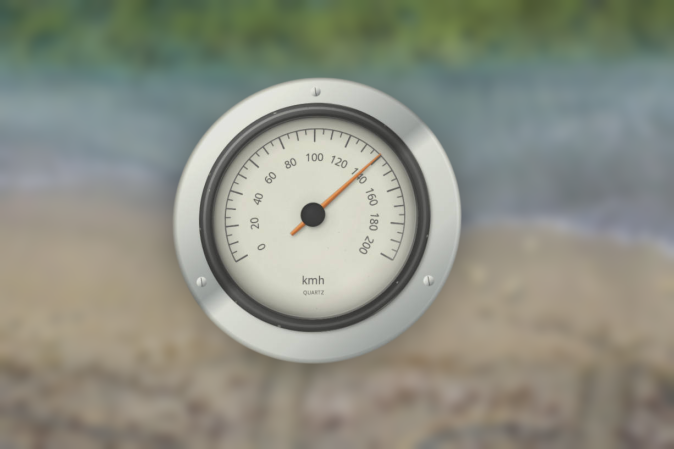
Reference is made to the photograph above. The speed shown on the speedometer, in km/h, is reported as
140 km/h
